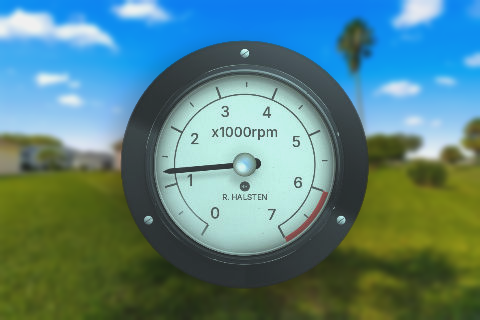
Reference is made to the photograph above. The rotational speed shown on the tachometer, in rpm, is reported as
1250 rpm
